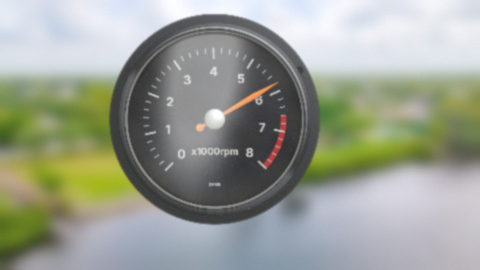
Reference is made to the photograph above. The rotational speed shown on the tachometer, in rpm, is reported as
5800 rpm
